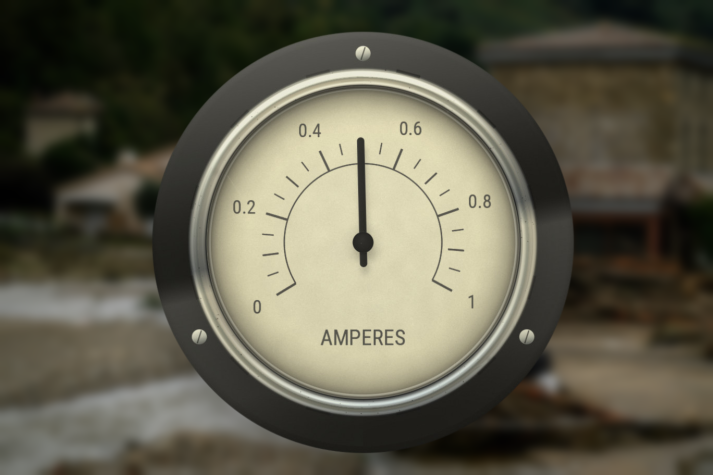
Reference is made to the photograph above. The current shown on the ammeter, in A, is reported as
0.5 A
